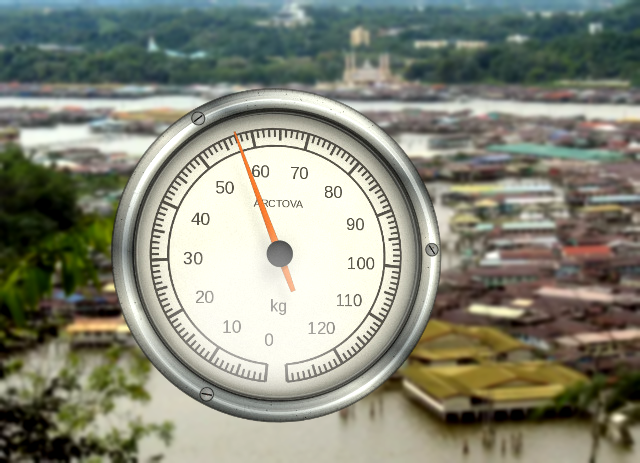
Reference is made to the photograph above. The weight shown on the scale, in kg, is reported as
57 kg
